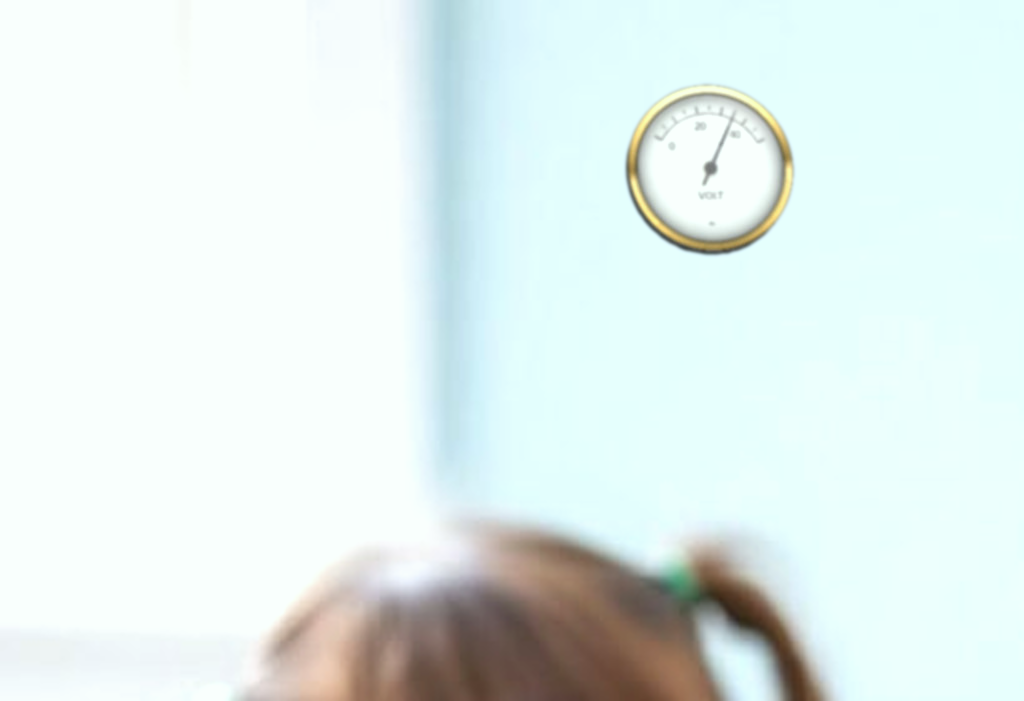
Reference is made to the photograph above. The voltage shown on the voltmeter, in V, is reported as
35 V
